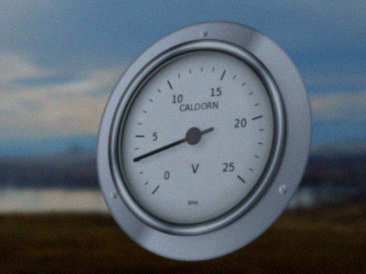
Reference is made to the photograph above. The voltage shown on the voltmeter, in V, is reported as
3 V
